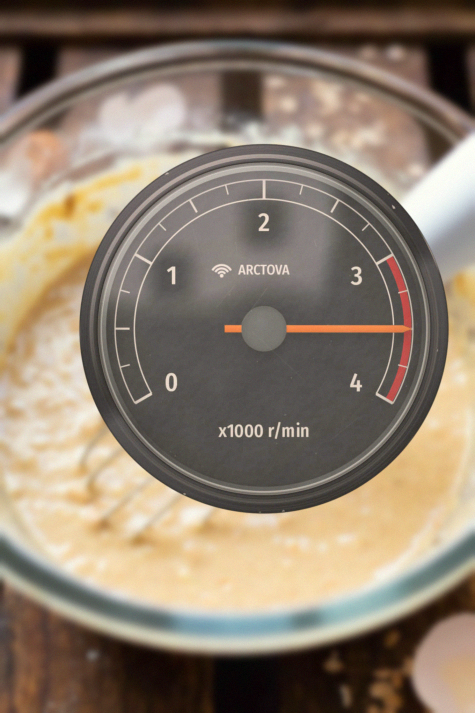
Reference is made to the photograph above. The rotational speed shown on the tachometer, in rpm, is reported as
3500 rpm
